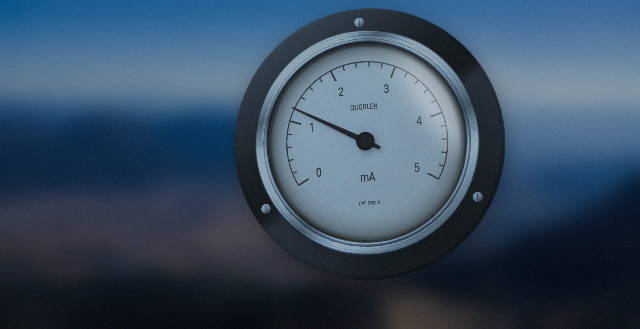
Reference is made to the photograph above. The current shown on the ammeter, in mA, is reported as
1.2 mA
